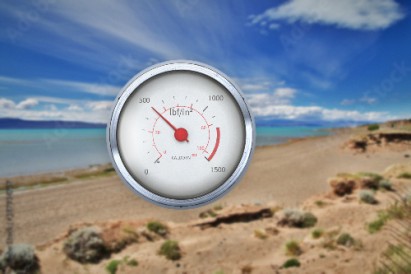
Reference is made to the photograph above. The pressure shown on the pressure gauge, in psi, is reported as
500 psi
